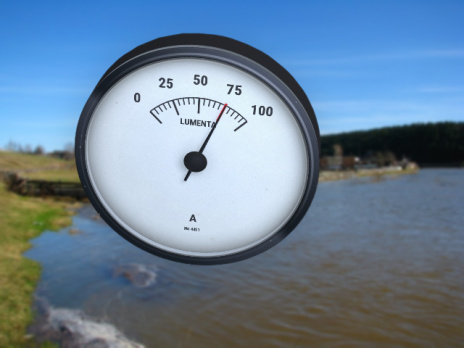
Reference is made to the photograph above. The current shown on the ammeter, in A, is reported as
75 A
